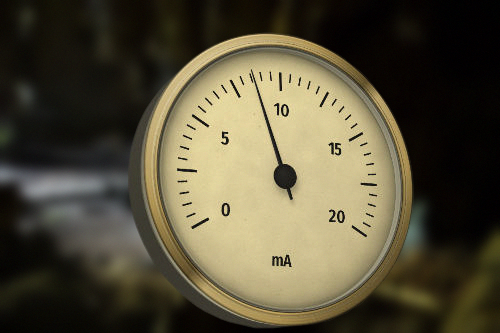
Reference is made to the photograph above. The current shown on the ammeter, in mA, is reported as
8.5 mA
